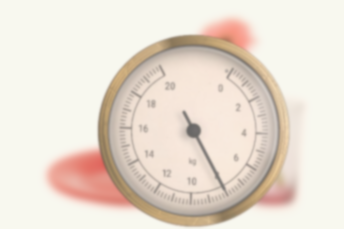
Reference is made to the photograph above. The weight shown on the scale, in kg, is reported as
8 kg
